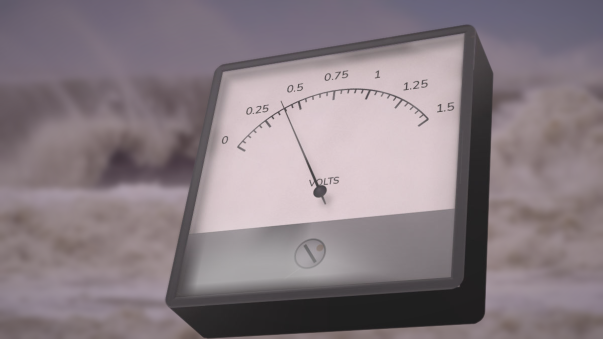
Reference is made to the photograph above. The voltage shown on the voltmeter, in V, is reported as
0.4 V
